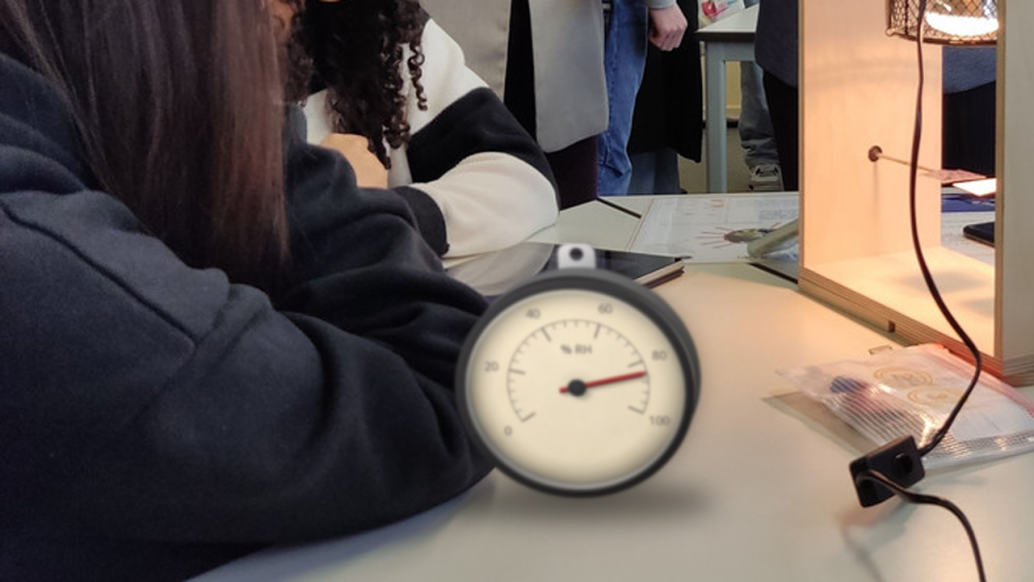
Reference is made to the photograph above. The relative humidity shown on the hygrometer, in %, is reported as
84 %
